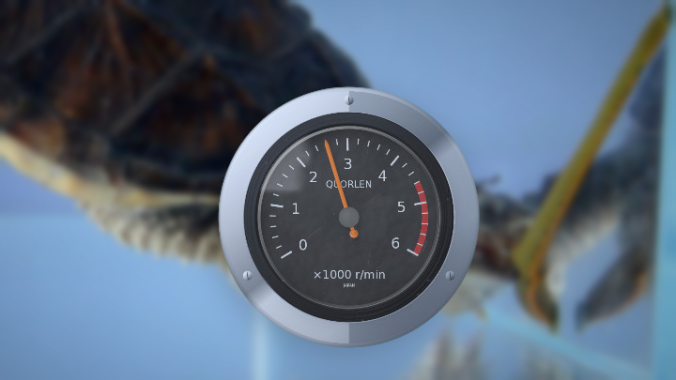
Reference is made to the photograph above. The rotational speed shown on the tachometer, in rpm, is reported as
2600 rpm
